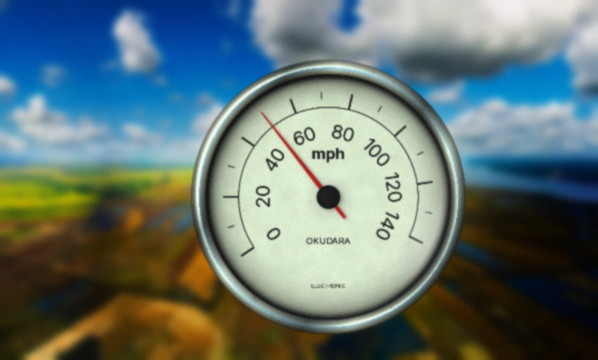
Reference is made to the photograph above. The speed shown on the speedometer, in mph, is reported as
50 mph
